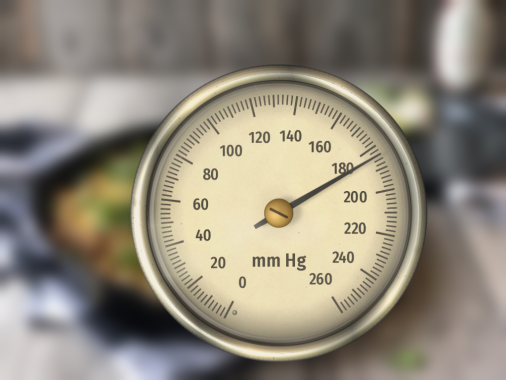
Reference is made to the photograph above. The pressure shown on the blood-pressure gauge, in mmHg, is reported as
184 mmHg
